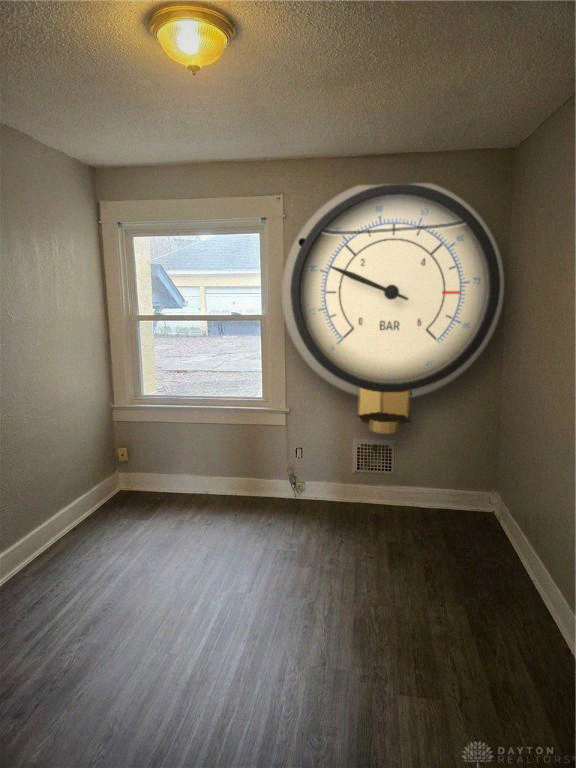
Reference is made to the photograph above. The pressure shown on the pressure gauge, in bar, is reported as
1.5 bar
